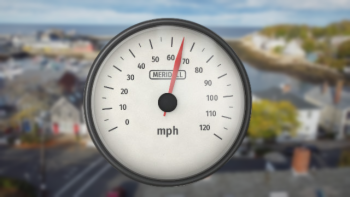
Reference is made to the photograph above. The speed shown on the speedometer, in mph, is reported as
65 mph
